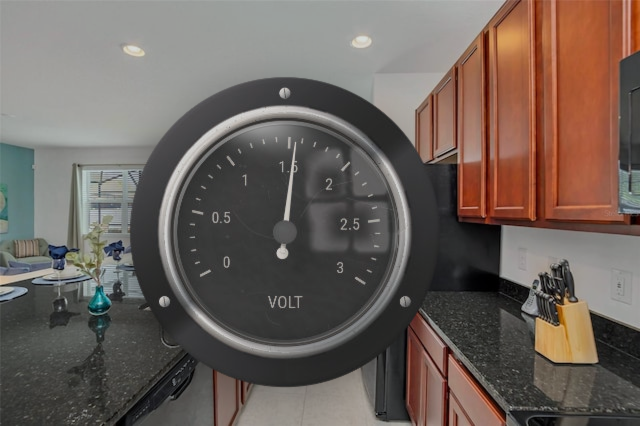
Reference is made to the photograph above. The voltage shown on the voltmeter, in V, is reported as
1.55 V
